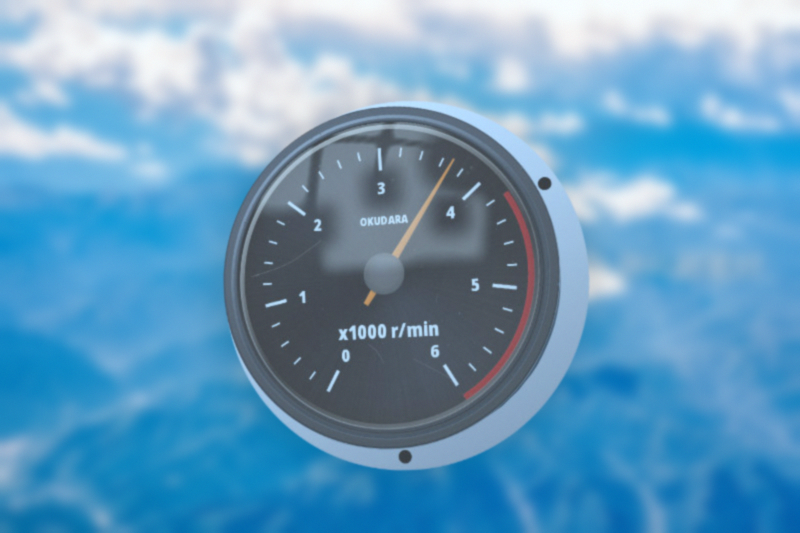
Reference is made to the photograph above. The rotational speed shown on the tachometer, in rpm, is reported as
3700 rpm
